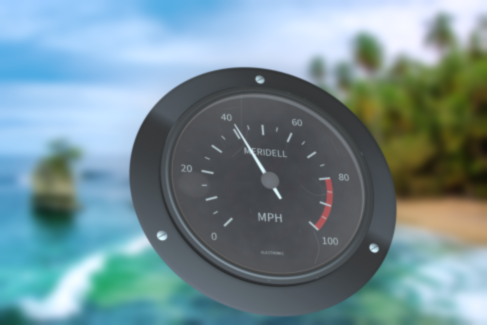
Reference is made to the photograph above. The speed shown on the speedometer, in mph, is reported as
40 mph
